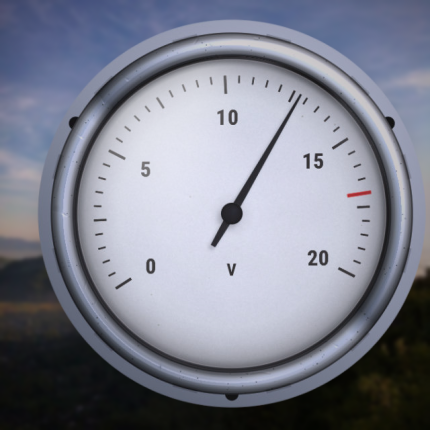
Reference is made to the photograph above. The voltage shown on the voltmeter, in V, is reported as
12.75 V
